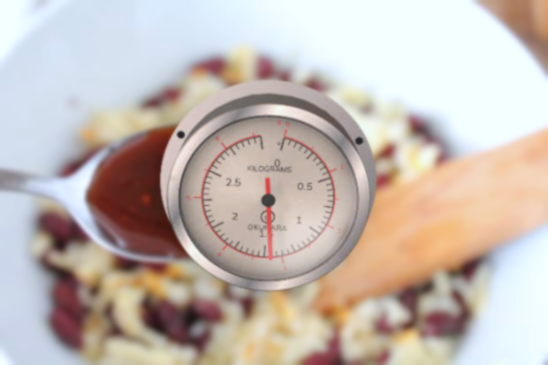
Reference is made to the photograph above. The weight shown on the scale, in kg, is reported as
1.45 kg
